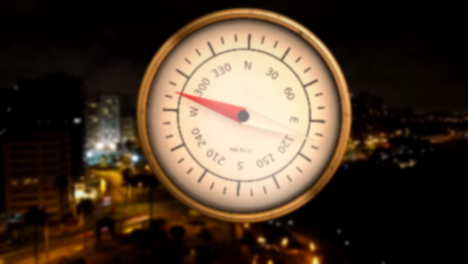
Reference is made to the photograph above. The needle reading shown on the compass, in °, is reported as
285 °
